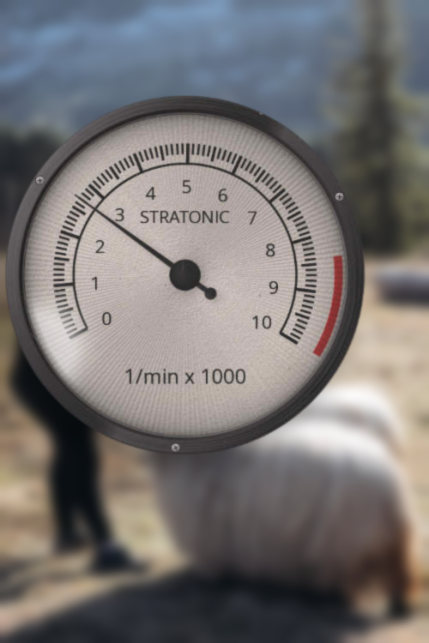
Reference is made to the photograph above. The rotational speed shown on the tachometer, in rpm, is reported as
2700 rpm
